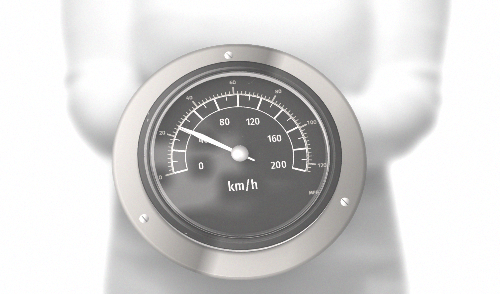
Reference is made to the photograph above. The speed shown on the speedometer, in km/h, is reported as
40 km/h
